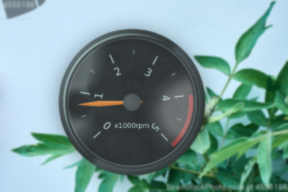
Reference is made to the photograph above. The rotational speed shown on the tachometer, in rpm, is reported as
750 rpm
